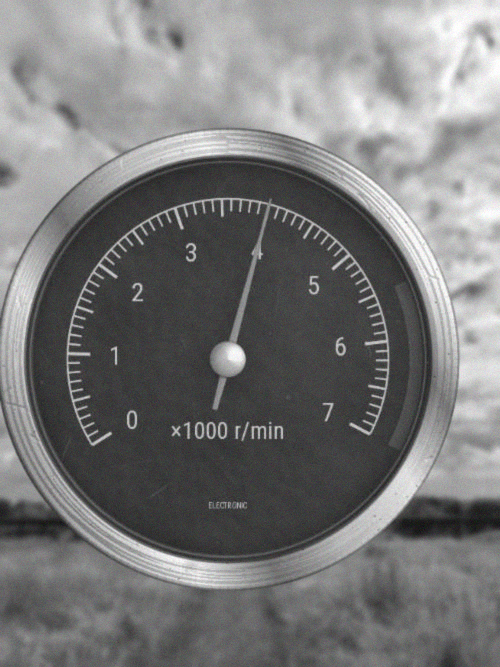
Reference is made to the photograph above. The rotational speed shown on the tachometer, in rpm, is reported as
4000 rpm
